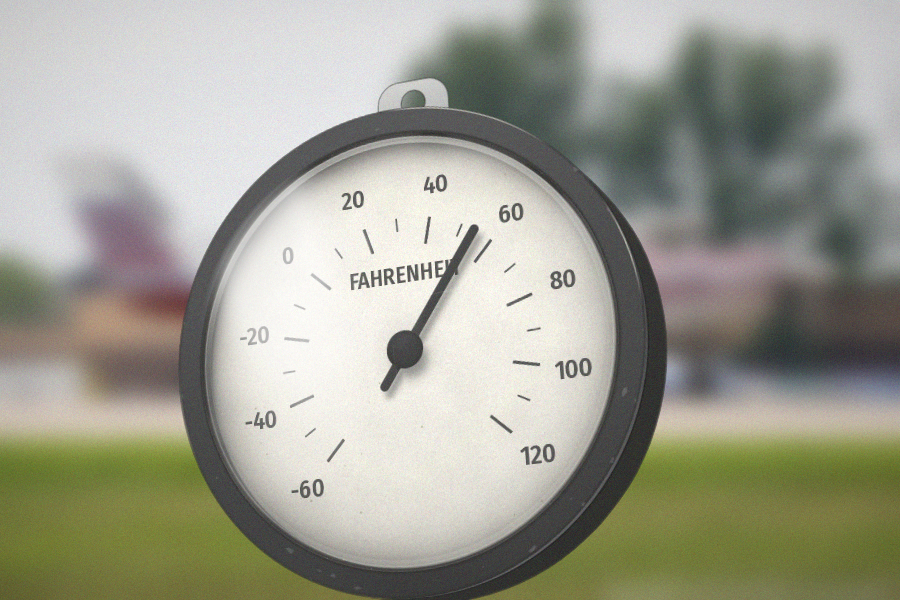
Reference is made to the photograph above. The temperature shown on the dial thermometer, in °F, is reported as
55 °F
